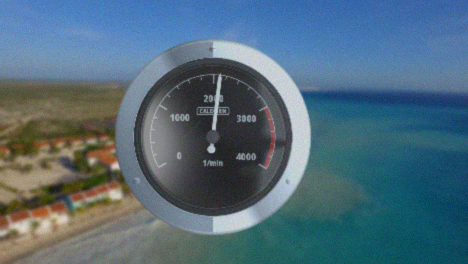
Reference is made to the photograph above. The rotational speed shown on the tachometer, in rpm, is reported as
2100 rpm
